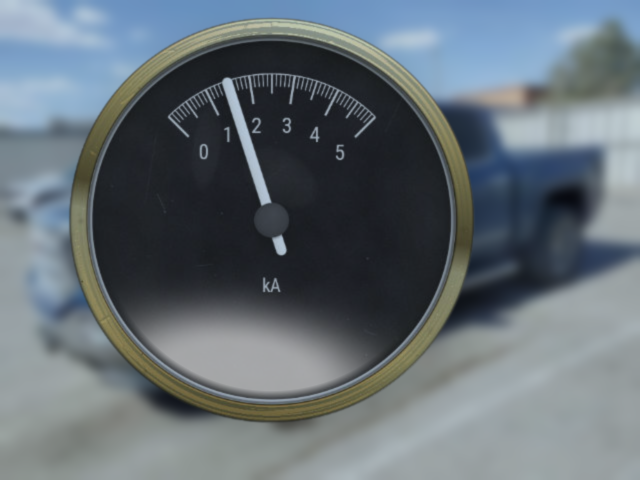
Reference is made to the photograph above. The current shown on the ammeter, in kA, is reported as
1.5 kA
